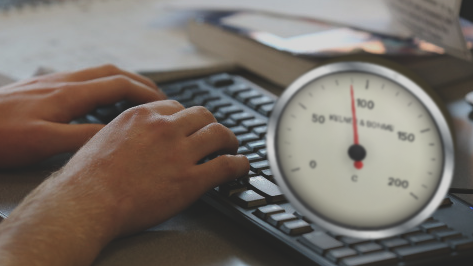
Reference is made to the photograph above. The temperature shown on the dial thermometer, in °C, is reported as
90 °C
